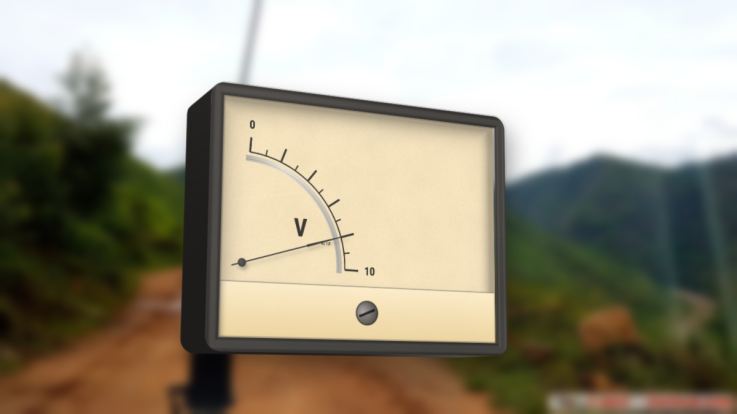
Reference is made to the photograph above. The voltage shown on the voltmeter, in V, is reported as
8 V
